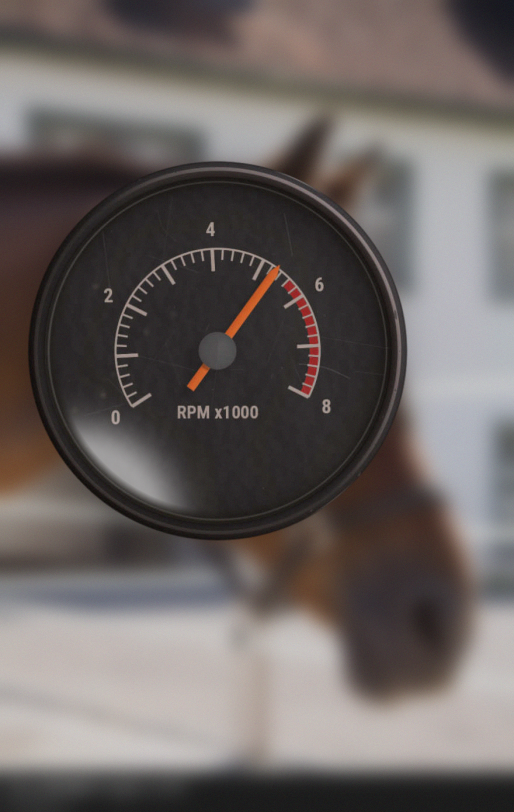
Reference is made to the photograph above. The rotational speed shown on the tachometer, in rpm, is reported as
5300 rpm
